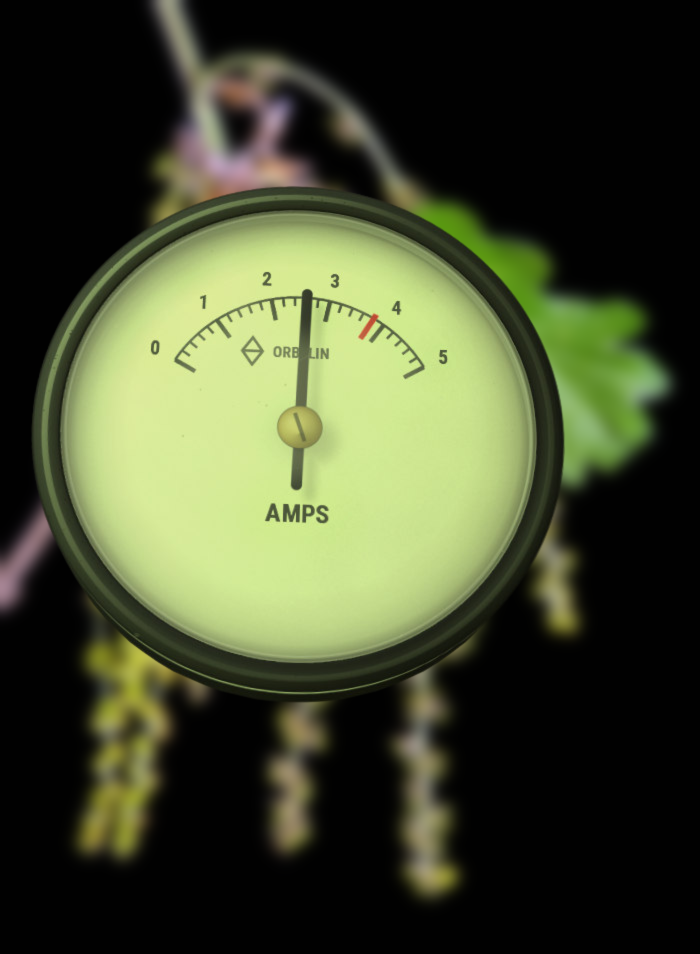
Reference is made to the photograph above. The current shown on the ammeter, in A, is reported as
2.6 A
